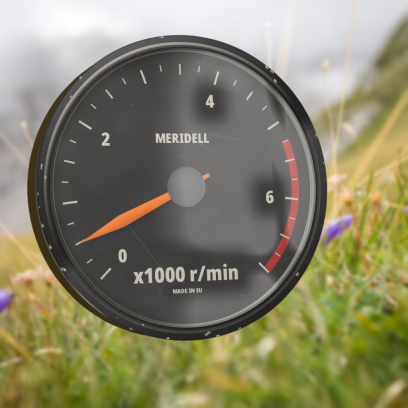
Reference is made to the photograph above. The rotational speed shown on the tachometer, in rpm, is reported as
500 rpm
